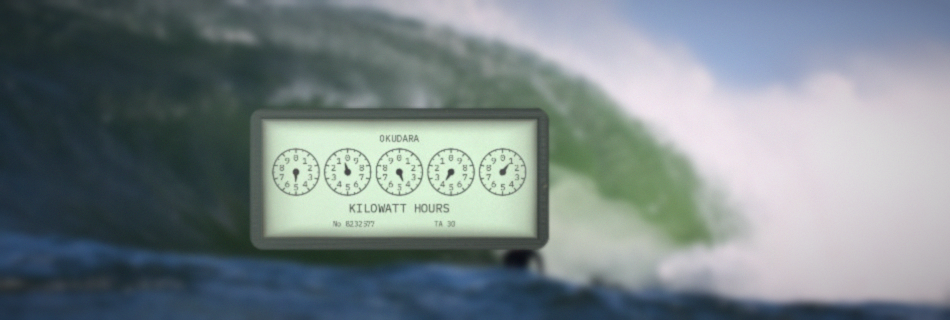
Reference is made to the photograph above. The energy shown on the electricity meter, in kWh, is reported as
50441 kWh
